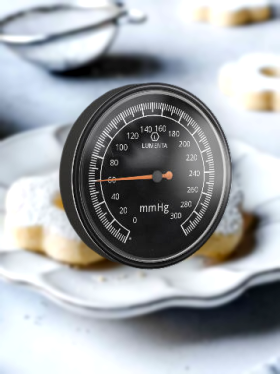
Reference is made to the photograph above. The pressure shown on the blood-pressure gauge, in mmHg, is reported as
60 mmHg
